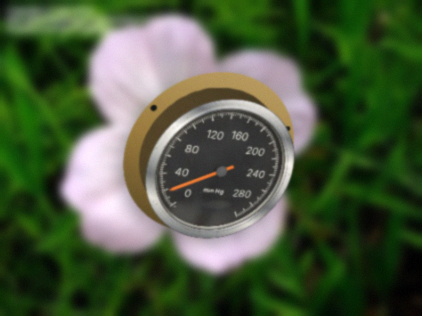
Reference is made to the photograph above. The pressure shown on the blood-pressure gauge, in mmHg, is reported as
20 mmHg
